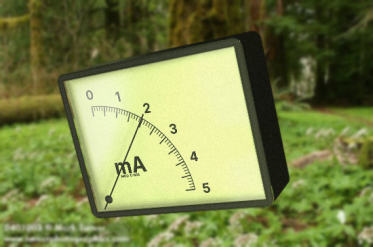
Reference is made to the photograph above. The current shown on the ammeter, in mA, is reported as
2 mA
